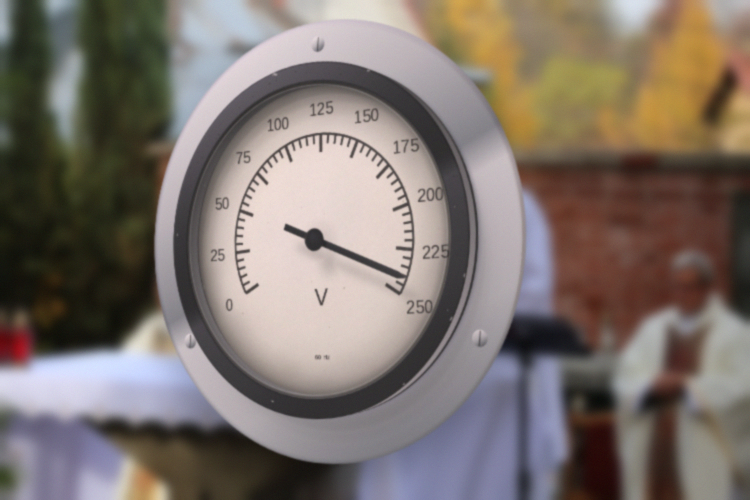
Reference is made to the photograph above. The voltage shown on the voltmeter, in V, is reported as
240 V
